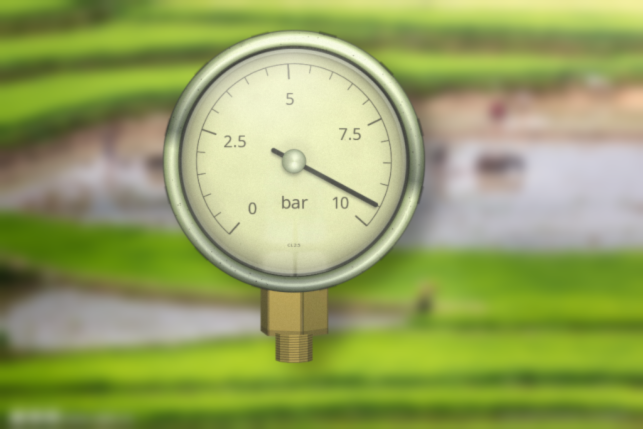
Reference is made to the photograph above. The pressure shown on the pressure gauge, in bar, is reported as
9.5 bar
